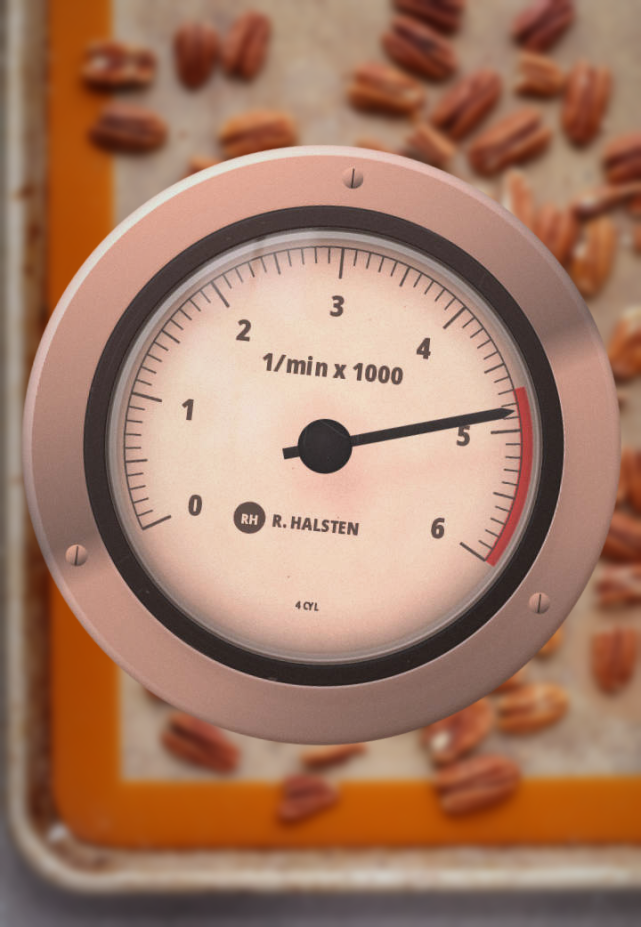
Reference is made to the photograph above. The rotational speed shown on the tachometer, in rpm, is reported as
4850 rpm
